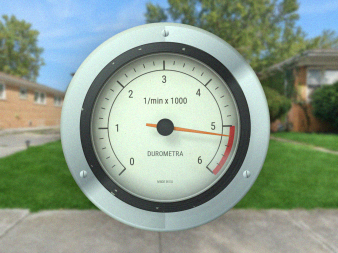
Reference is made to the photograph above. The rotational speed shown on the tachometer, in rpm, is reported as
5200 rpm
